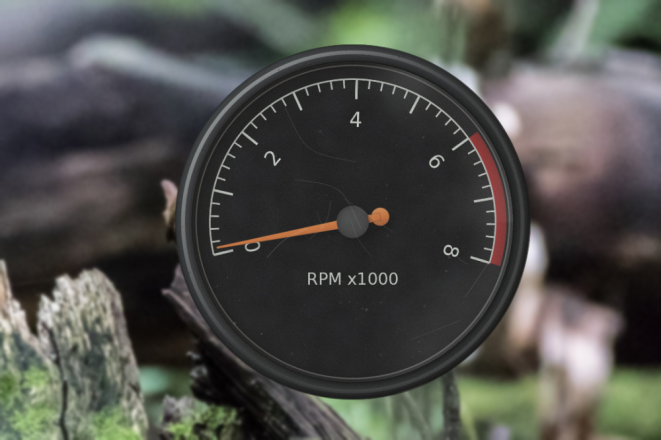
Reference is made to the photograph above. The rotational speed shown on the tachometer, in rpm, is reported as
100 rpm
